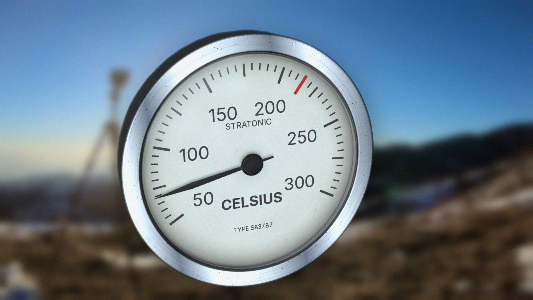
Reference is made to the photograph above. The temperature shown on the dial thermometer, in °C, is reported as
70 °C
